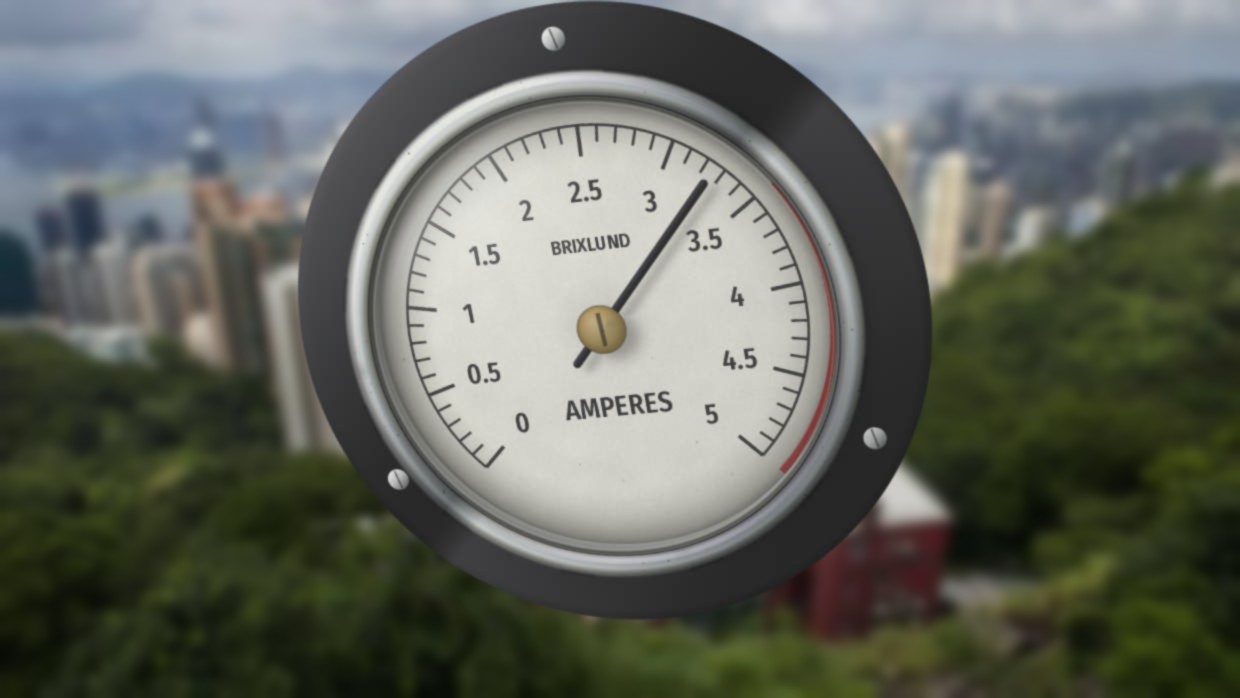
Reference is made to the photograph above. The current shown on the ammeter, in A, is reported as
3.25 A
